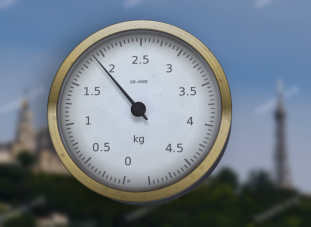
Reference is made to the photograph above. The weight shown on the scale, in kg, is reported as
1.9 kg
